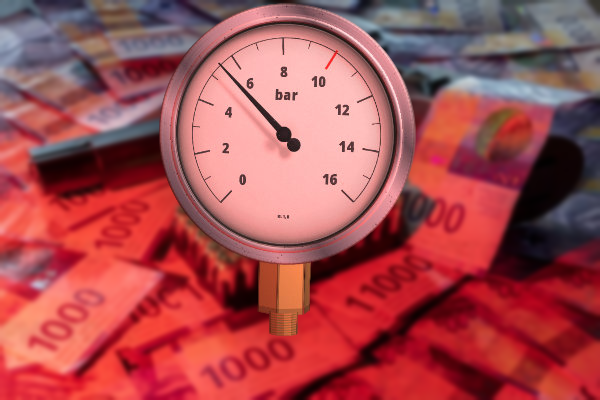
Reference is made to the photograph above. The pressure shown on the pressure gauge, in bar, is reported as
5.5 bar
